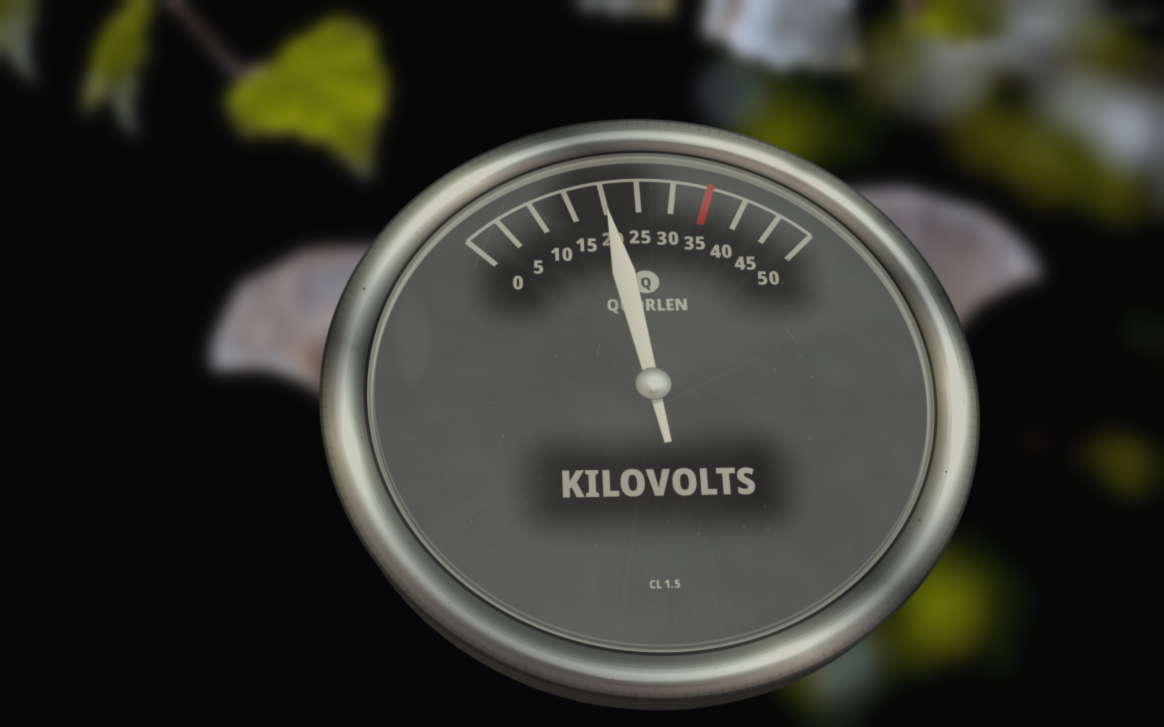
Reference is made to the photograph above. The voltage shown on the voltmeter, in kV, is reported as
20 kV
